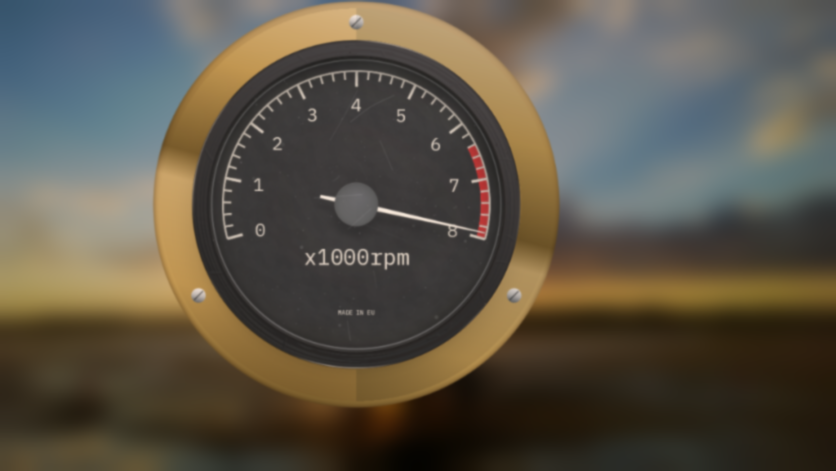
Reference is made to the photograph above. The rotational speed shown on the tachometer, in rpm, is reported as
7900 rpm
